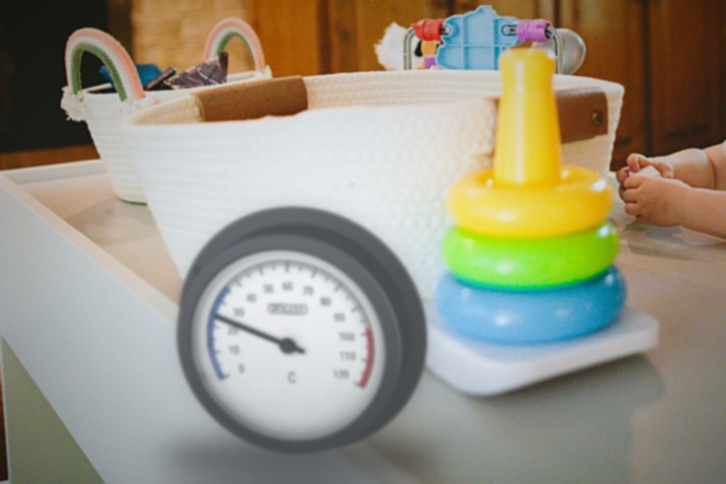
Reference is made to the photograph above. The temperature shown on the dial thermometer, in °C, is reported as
25 °C
